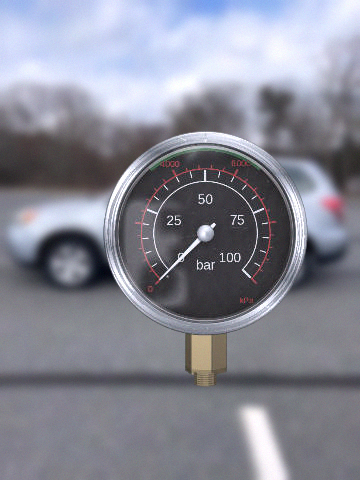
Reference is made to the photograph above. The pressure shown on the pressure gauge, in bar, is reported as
0 bar
